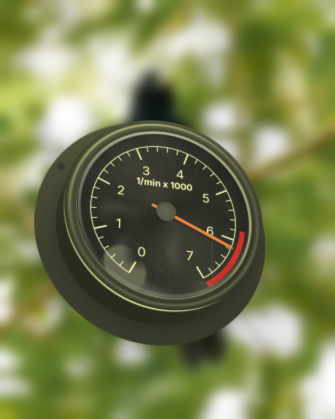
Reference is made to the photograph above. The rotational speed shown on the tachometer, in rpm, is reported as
6200 rpm
